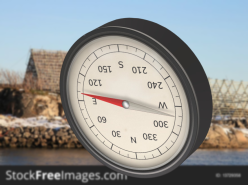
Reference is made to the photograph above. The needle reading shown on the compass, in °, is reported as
100 °
